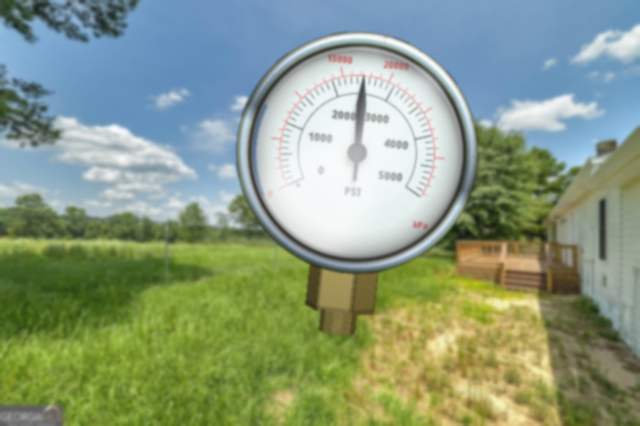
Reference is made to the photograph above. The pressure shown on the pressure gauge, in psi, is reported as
2500 psi
